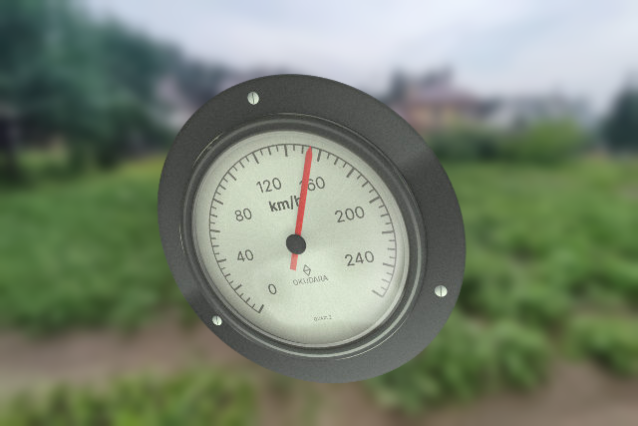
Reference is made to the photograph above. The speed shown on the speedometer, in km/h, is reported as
155 km/h
